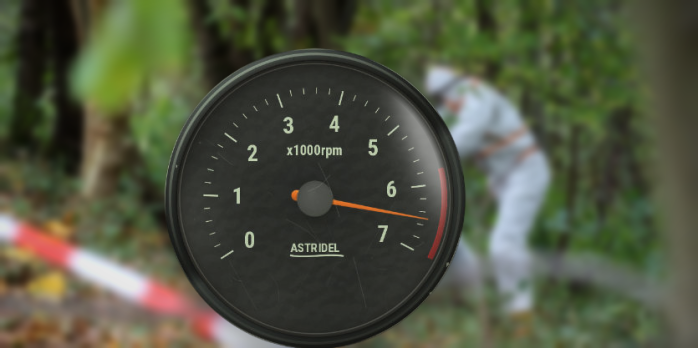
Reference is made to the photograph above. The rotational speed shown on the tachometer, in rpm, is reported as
6500 rpm
